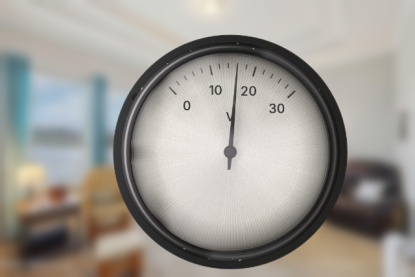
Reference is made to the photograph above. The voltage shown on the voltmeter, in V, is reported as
16 V
